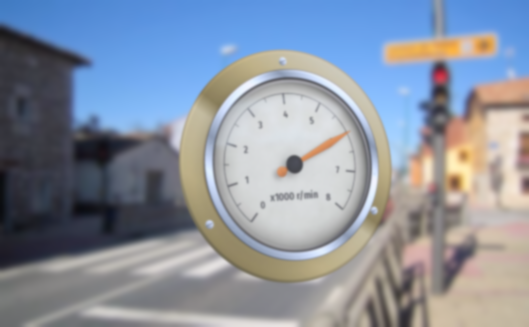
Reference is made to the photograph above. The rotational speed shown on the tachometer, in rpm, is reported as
6000 rpm
